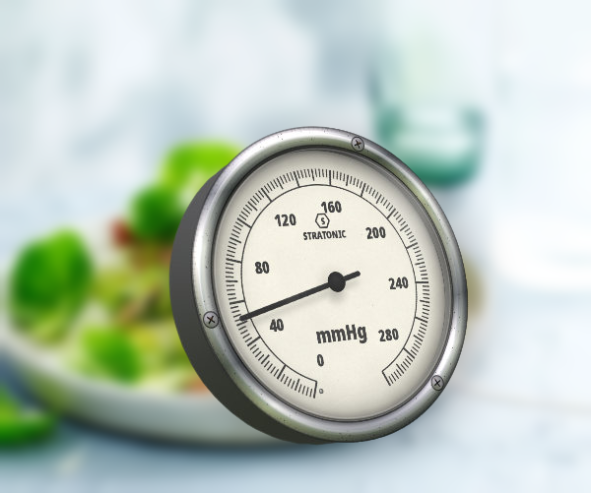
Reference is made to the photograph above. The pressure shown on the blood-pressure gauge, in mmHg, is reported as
52 mmHg
